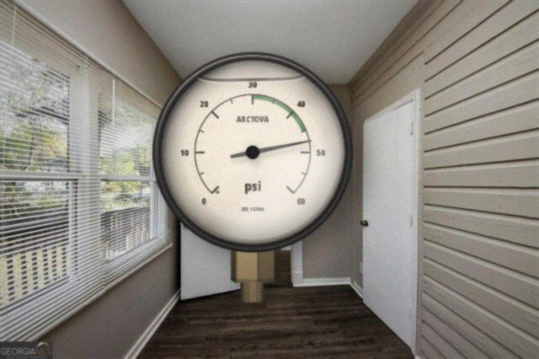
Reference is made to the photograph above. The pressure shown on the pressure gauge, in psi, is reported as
47.5 psi
